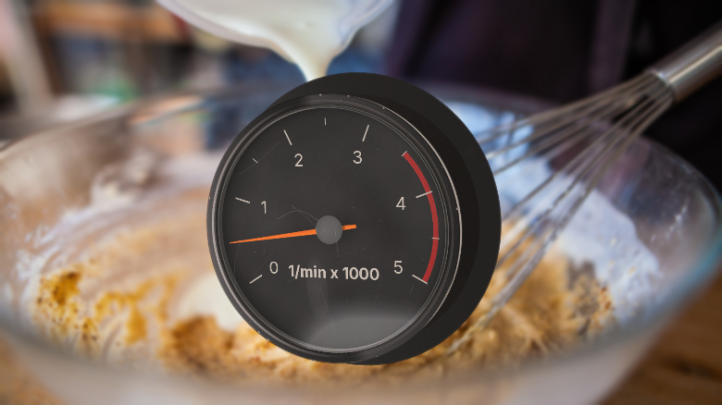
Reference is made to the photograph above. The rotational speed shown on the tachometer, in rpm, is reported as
500 rpm
